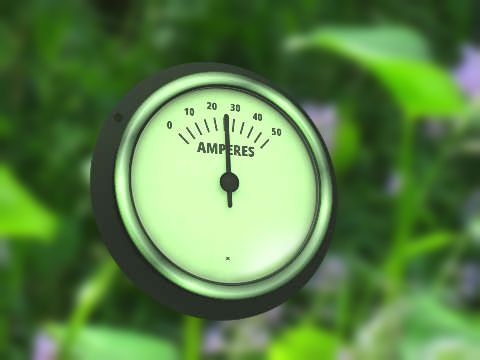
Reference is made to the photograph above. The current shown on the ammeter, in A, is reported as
25 A
